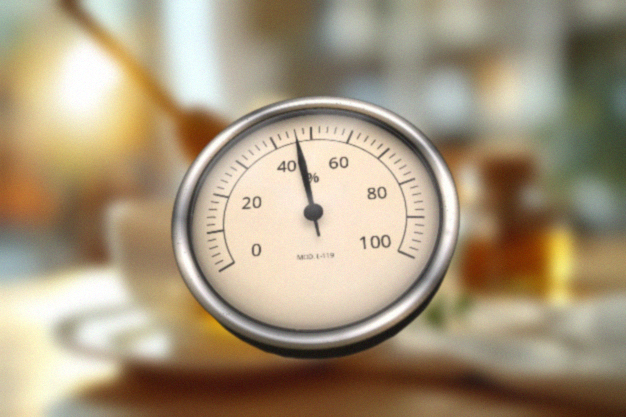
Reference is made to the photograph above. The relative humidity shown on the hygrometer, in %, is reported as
46 %
